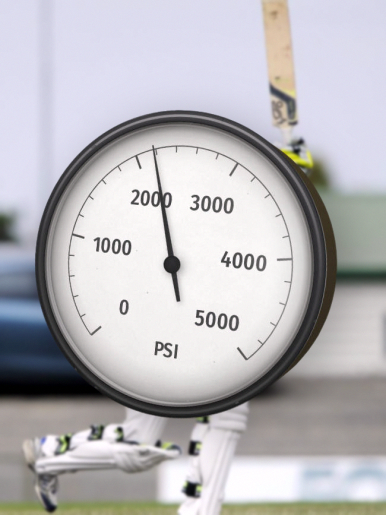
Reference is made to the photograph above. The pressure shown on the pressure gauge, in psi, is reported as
2200 psi
